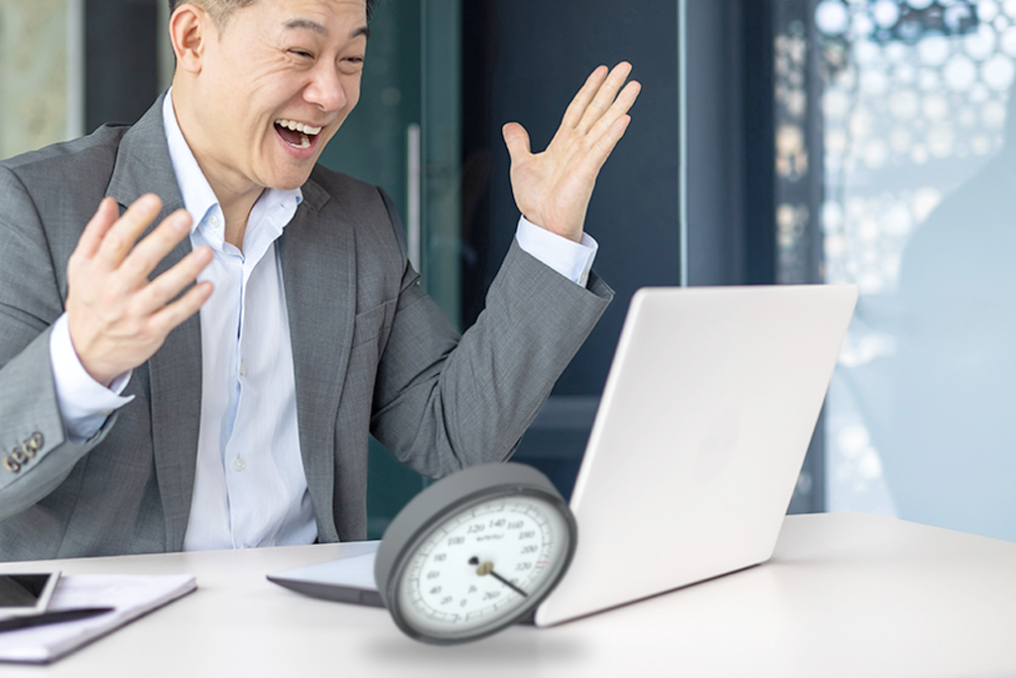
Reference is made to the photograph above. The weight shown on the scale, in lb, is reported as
240 lb
